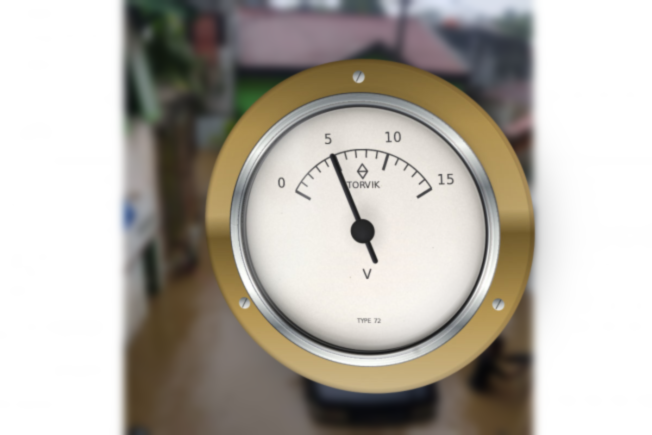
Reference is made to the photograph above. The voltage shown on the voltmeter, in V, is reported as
5 V
